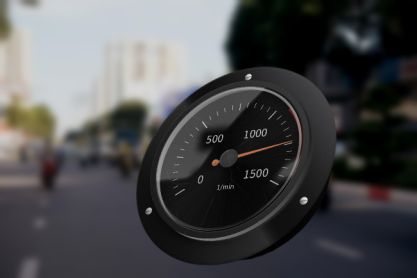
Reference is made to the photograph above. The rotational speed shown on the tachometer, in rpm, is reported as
1250 rpm
